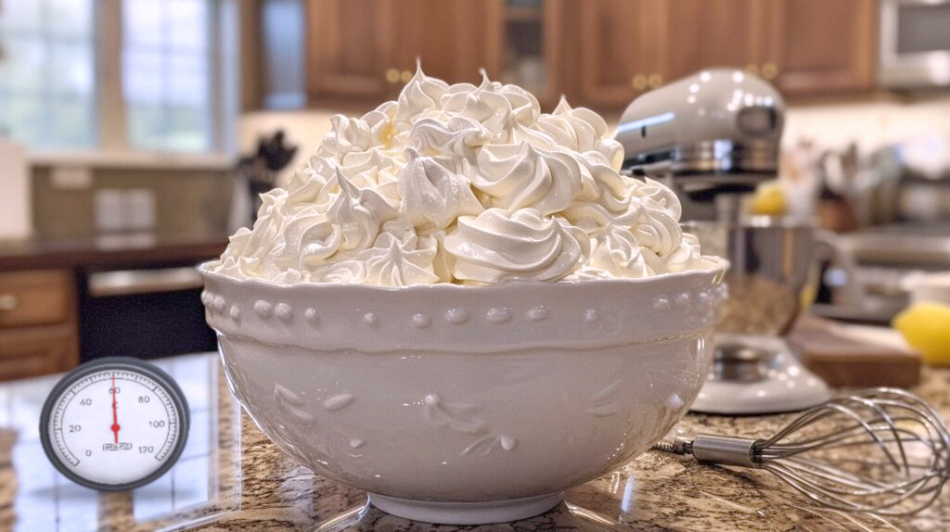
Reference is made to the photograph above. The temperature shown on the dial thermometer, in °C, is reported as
60 °C
